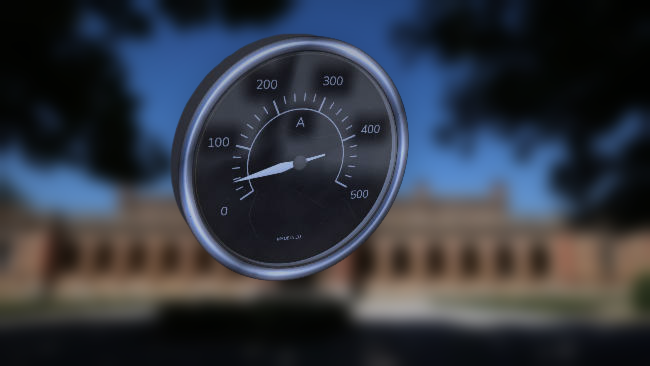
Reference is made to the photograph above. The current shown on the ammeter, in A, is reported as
40 A
